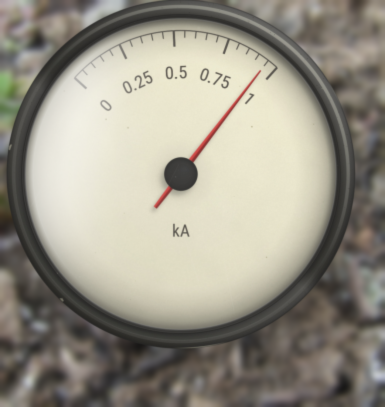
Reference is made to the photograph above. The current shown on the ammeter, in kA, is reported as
0.95 kA
